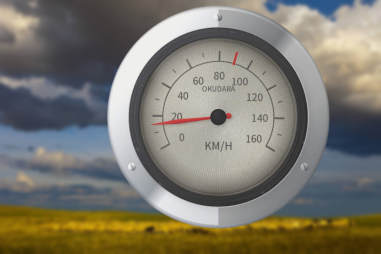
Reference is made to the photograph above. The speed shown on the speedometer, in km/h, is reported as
15 km/h
